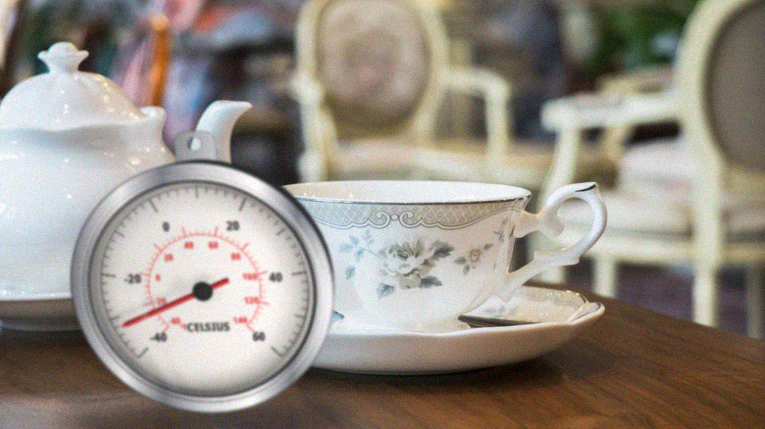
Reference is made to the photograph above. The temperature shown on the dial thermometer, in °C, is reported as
-32 °C
